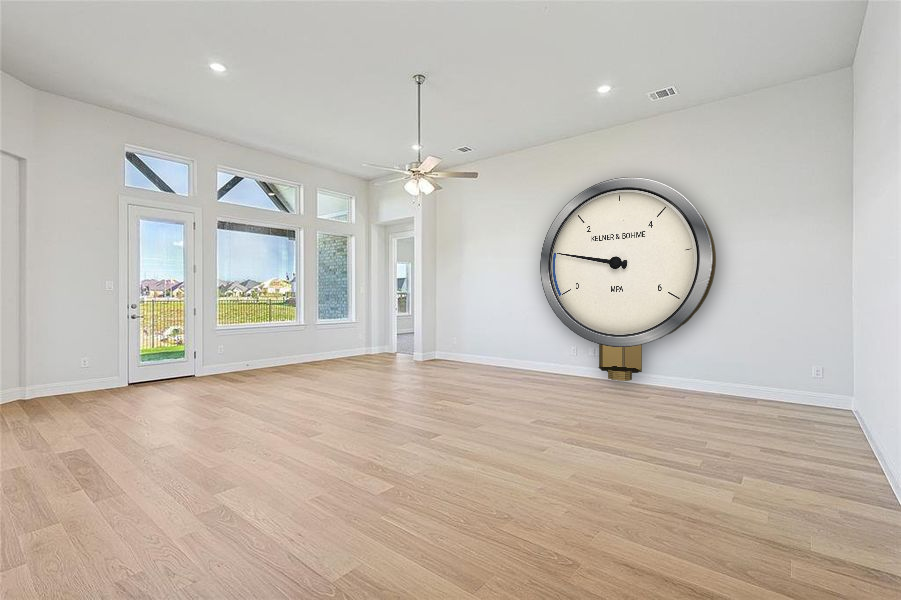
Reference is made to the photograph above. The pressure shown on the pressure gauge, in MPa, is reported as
1 MPa
